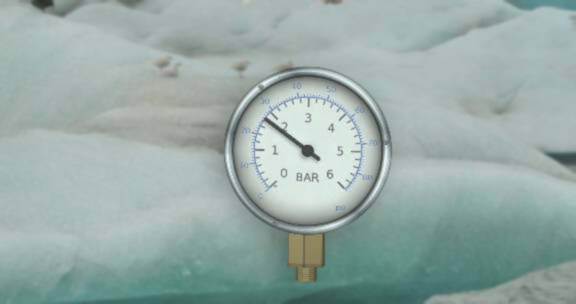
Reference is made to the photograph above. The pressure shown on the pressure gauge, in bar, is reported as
1.8 bar
